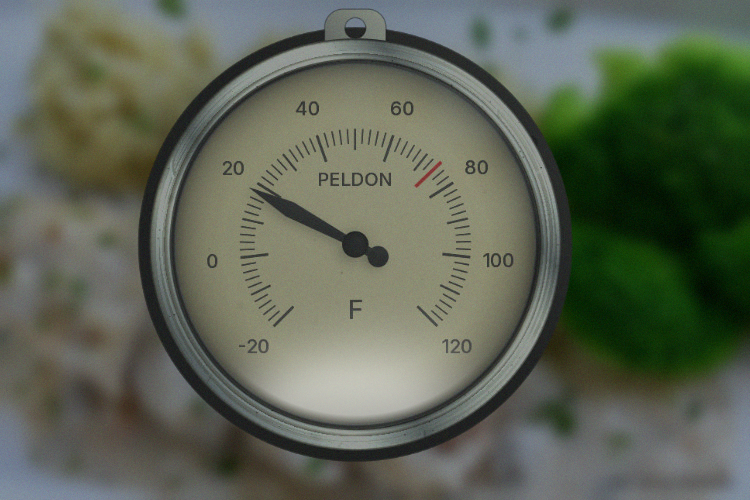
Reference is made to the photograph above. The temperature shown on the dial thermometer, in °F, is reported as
18 °F
